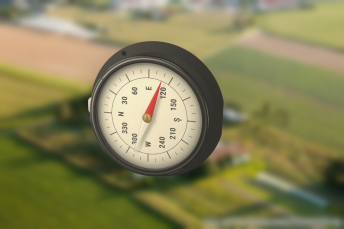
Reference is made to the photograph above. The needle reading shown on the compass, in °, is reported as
110 °
